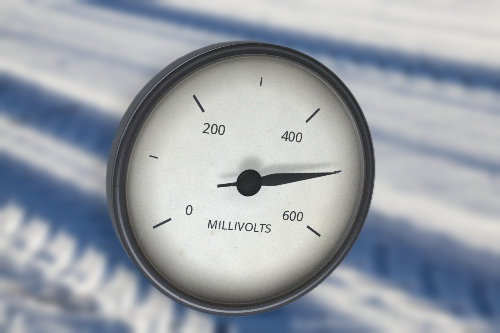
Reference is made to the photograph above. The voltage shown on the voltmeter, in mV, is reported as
500 mV
